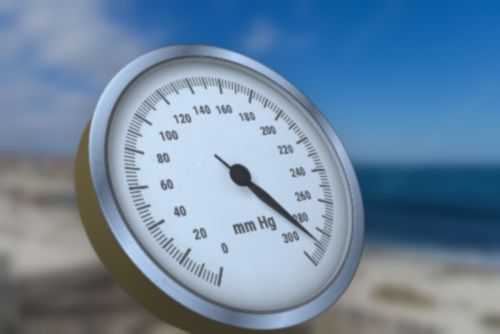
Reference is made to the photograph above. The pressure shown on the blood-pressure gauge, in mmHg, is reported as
290 mmHg
